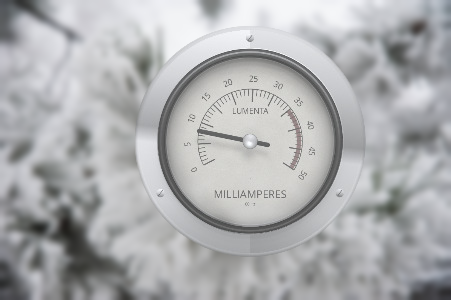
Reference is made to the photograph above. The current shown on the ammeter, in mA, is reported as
8 mA
